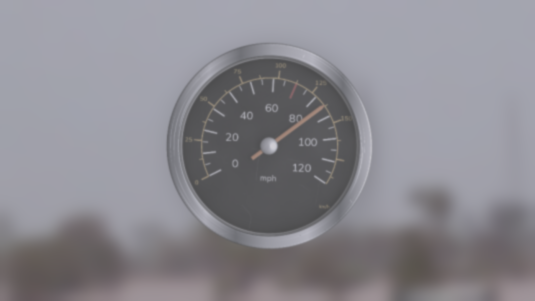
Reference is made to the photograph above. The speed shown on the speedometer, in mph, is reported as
85 mph
